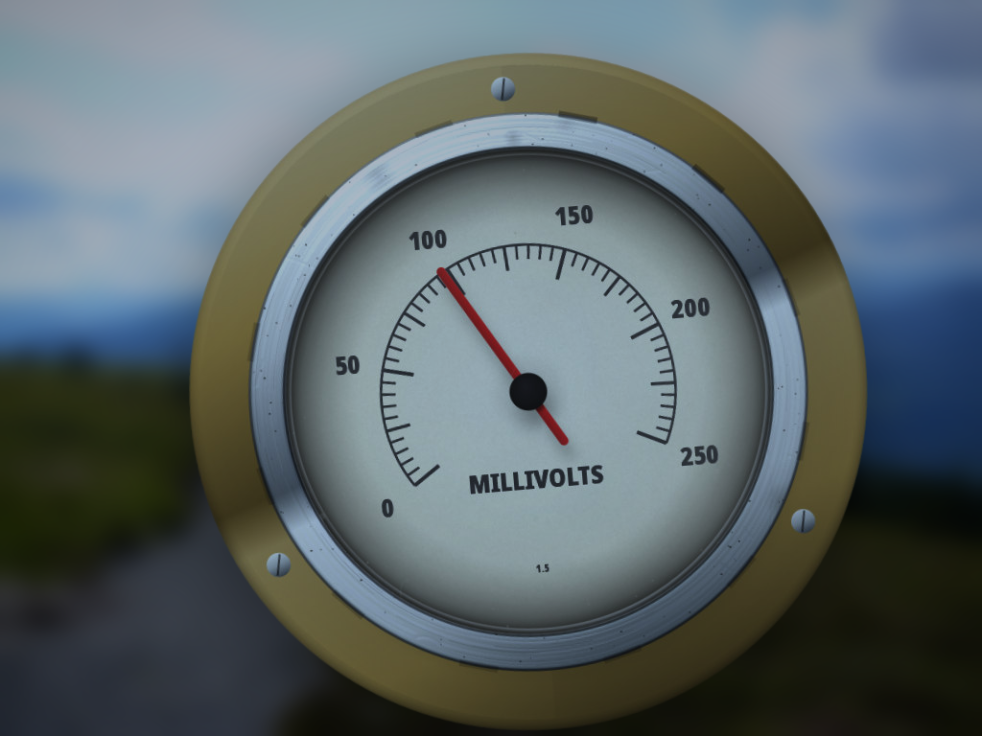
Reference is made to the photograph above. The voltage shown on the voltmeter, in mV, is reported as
97.5 mV
